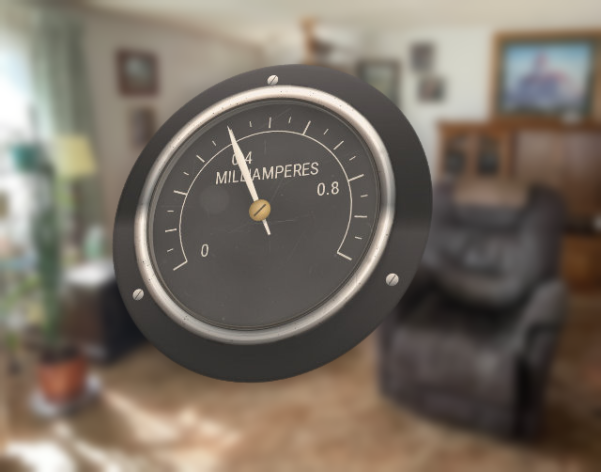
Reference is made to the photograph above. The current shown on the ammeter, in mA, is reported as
0.4 mA
